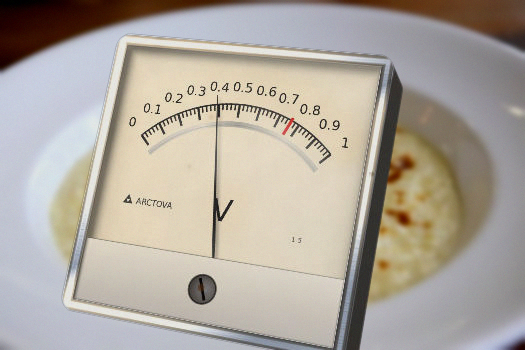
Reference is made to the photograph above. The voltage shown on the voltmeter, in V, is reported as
0.4 V
